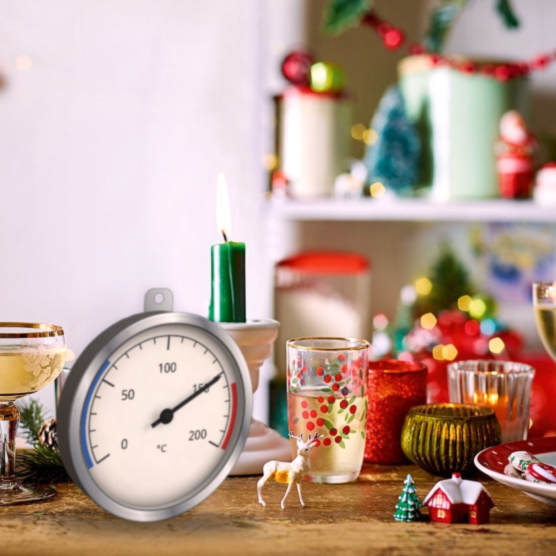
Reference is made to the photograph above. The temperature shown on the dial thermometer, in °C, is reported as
150 °C
